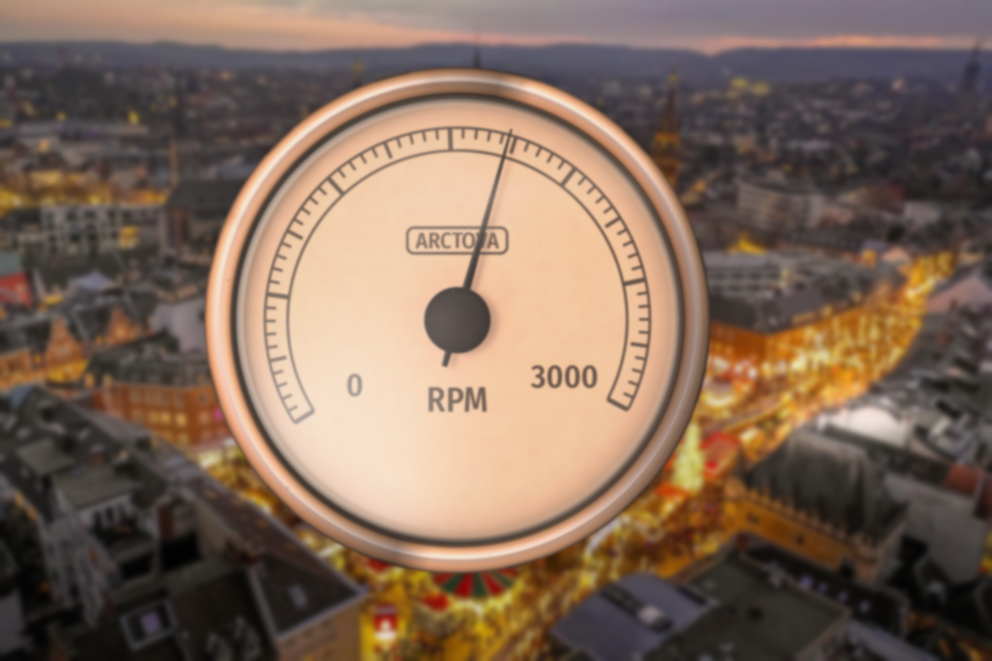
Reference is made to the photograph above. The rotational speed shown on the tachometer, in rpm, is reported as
1725 rpm
